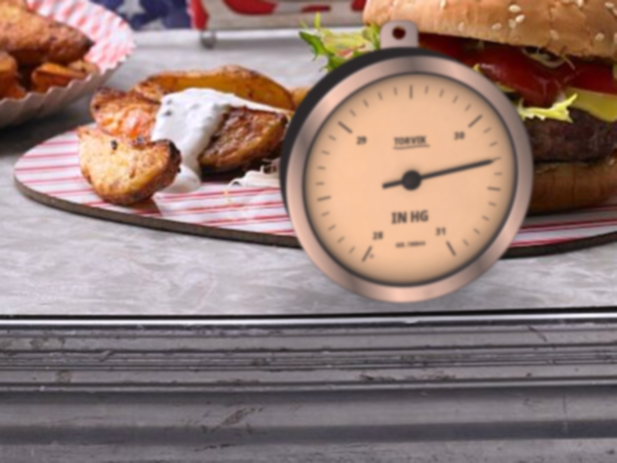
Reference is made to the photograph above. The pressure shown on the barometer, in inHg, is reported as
30.3 inHg
